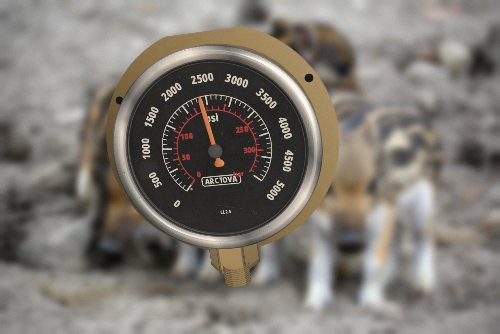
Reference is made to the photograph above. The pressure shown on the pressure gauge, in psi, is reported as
2400 psi
